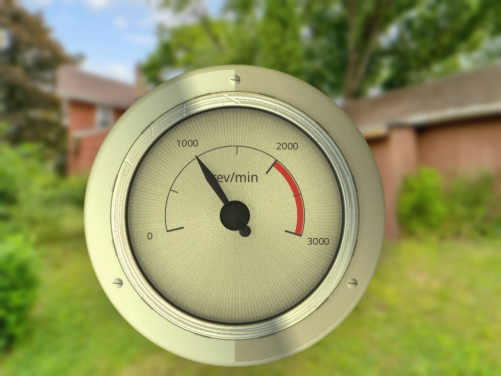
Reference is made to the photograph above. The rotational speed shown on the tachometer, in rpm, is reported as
1000 rpm
